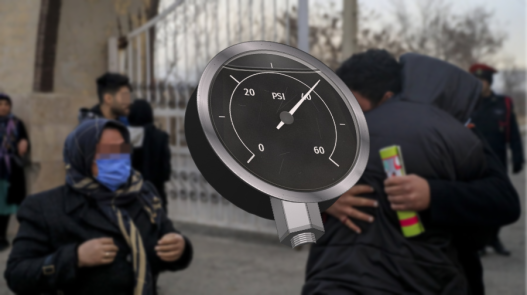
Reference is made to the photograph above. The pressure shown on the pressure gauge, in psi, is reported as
40 psi
